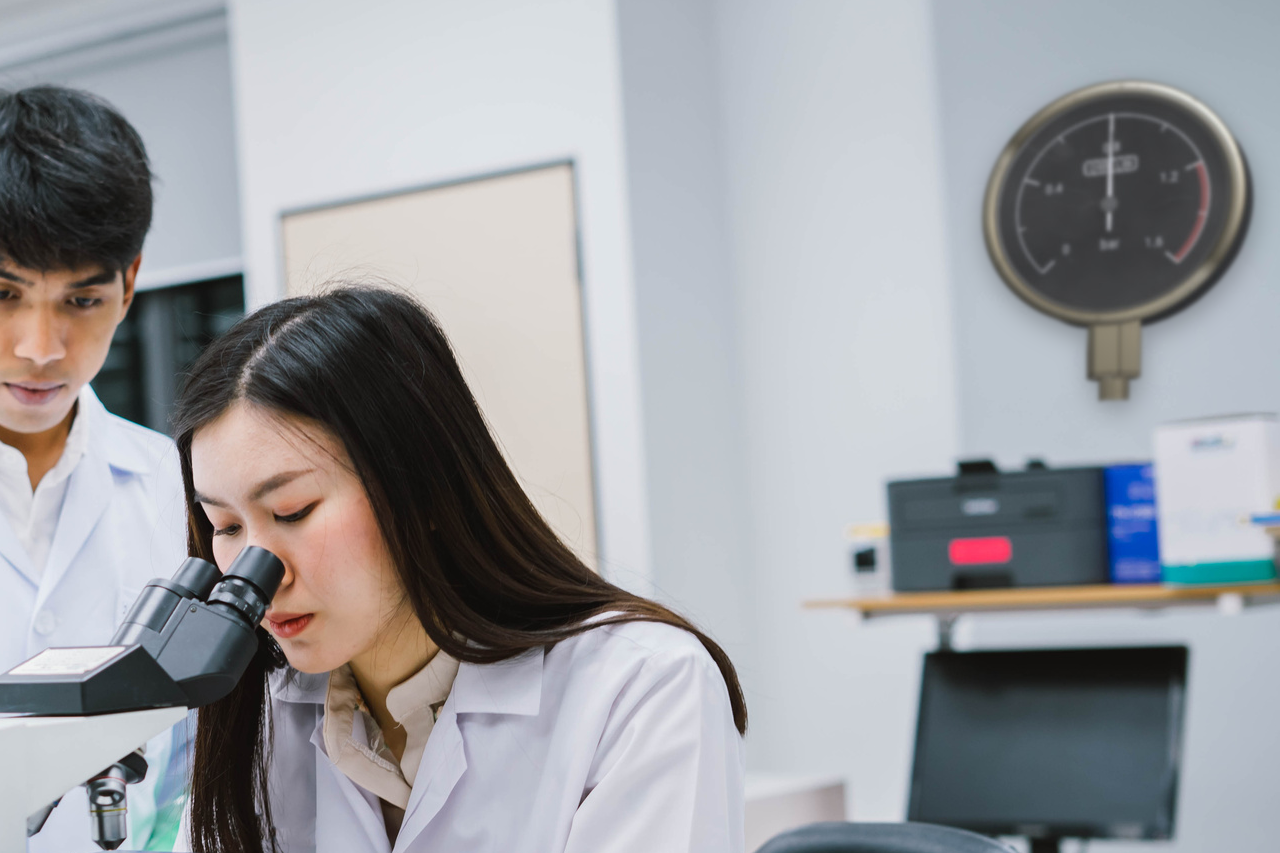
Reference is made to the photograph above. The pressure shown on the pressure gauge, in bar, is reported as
0.8 bar
